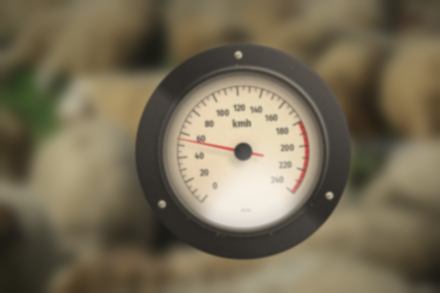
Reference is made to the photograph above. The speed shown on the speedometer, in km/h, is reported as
55 km/h
